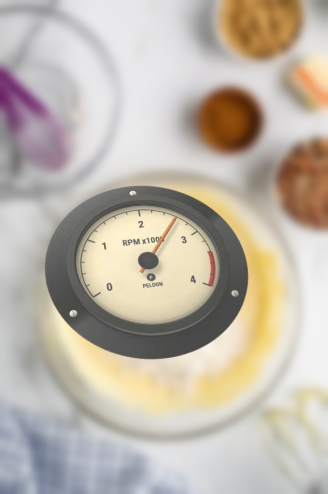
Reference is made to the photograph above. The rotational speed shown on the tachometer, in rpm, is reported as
2600 rpm
